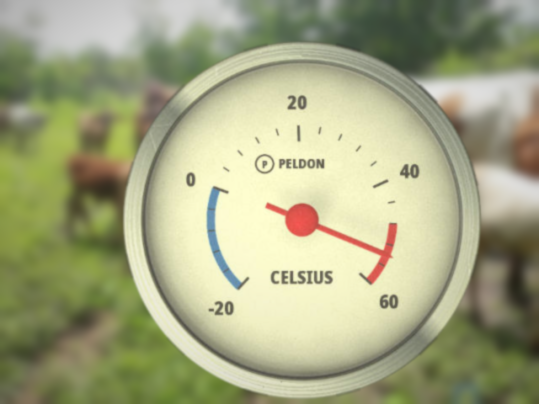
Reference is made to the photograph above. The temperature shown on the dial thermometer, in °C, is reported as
54 °C
